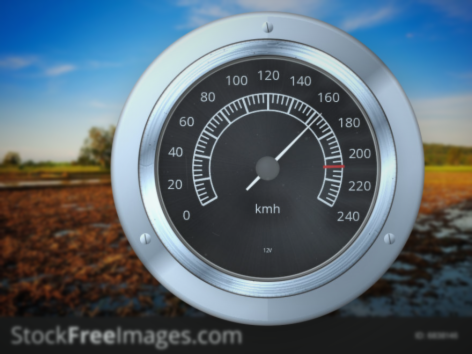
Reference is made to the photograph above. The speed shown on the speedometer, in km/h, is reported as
164 km/h
